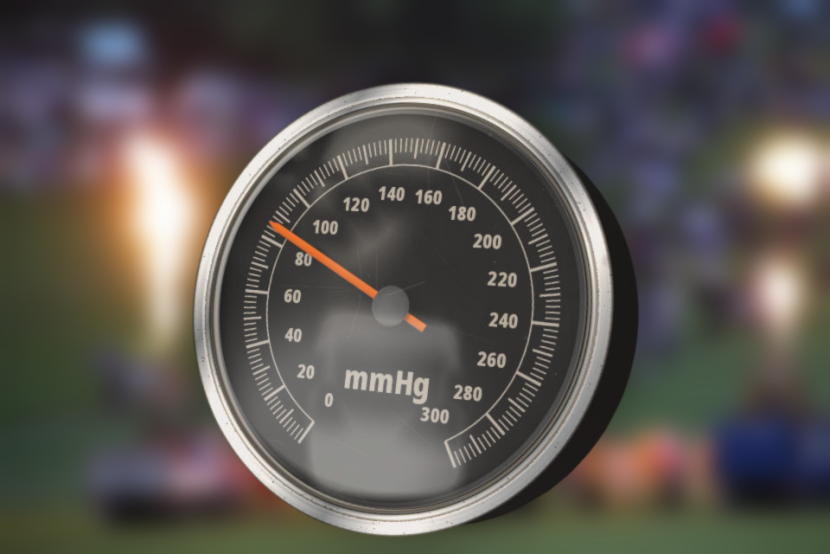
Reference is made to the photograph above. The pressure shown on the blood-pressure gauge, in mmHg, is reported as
86 mmHg
